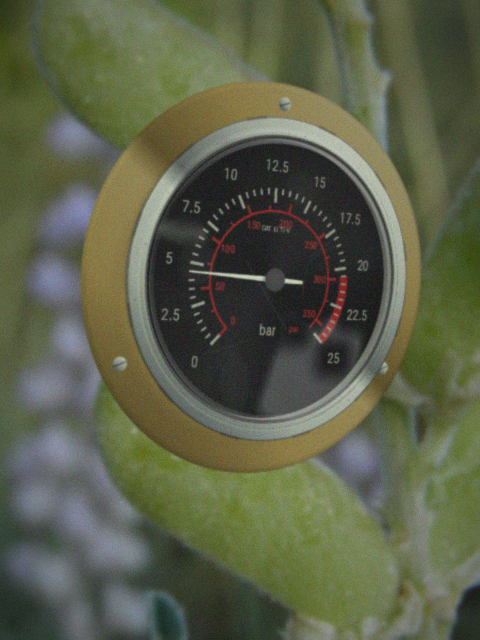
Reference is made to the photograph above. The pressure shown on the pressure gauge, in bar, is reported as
4.5 bar
